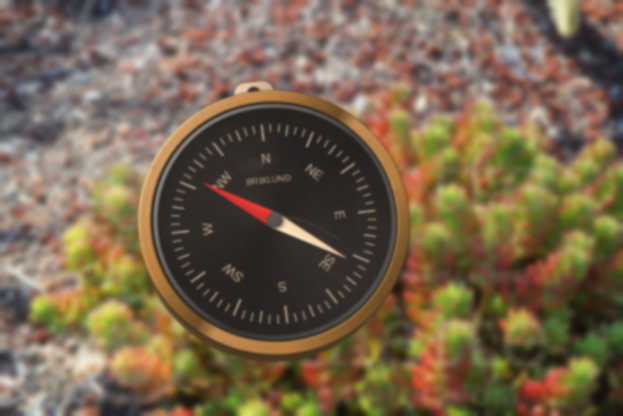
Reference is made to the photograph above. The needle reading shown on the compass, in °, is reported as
305 °
